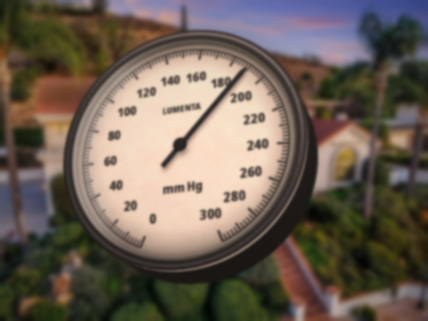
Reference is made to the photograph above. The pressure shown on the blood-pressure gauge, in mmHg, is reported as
190 mmHg
